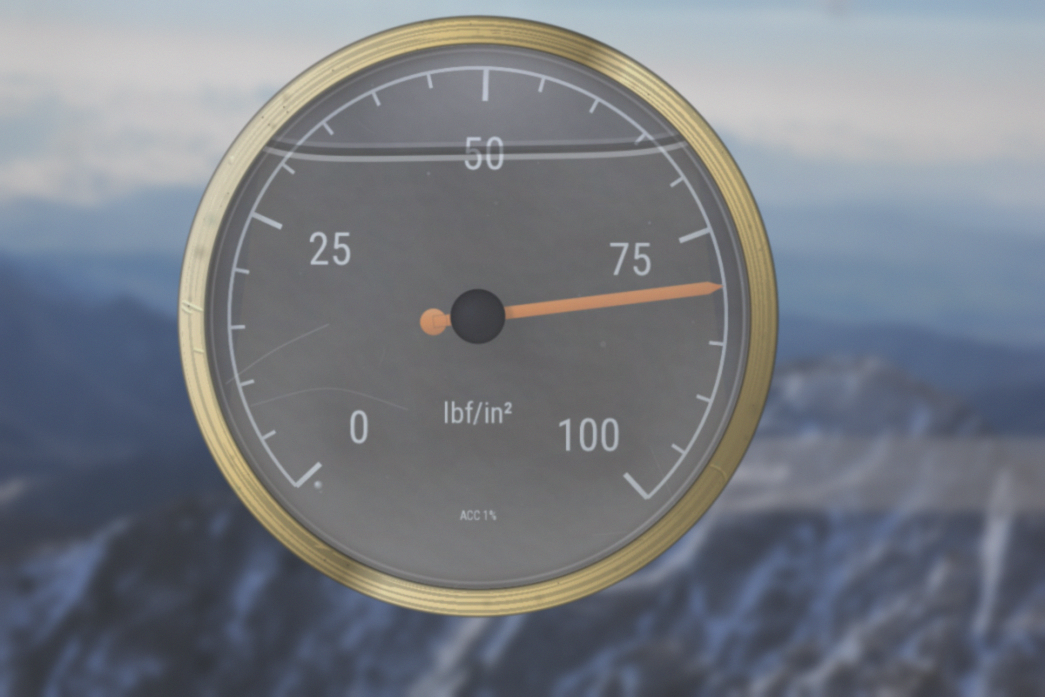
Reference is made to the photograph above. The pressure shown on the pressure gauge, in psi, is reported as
80 psi
